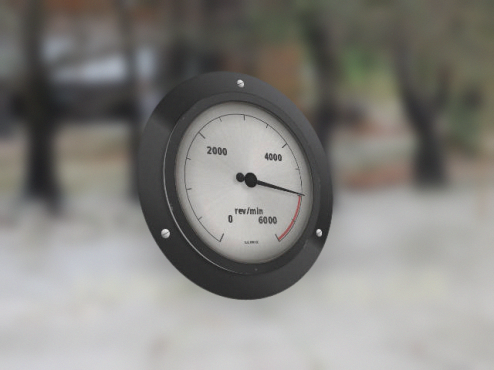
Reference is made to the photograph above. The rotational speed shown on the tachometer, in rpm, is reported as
5000 rpm
